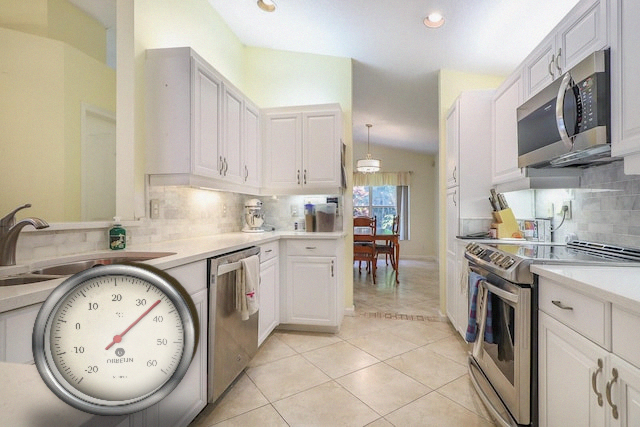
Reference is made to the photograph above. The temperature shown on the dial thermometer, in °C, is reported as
35 °C
